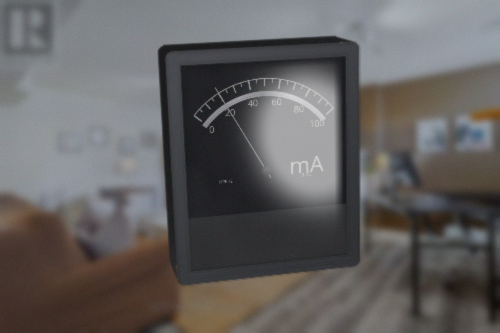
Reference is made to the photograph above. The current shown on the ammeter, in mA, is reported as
20 mA
